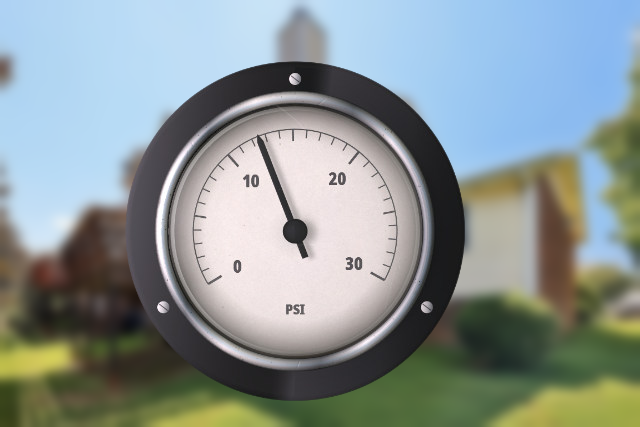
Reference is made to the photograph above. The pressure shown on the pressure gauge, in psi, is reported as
12.5 psi
